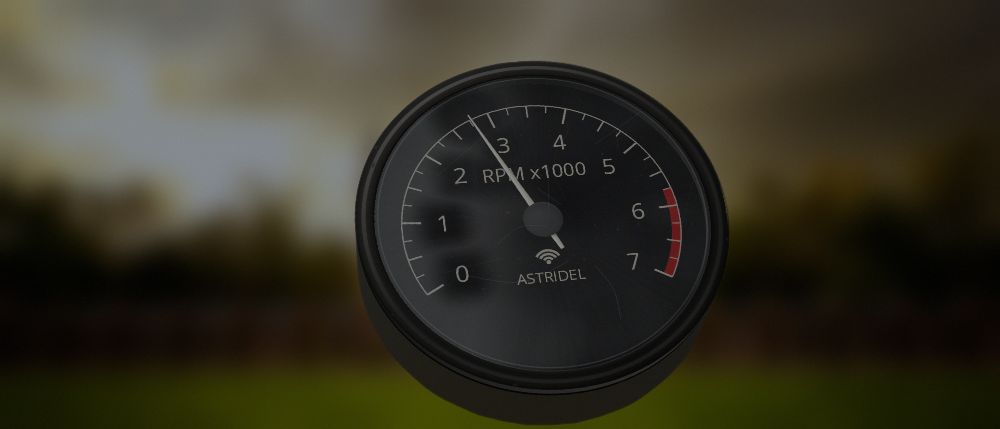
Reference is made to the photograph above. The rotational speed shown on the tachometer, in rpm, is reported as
2750 rpm
